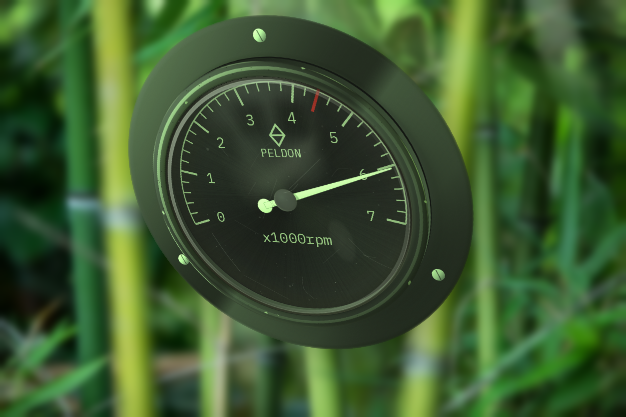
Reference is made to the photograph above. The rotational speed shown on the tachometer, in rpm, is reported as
6000 rpm
